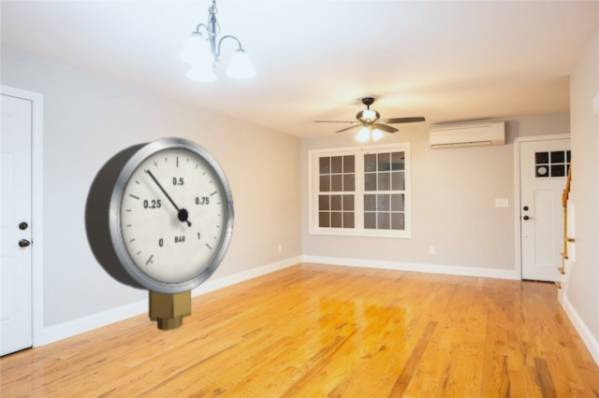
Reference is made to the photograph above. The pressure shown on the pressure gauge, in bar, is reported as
0.35 bar
